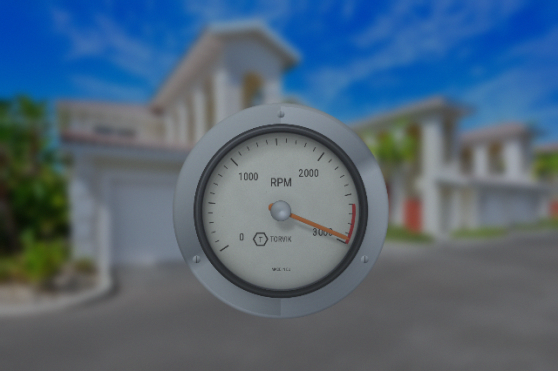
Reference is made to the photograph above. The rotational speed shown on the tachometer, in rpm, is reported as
2950 rpm
